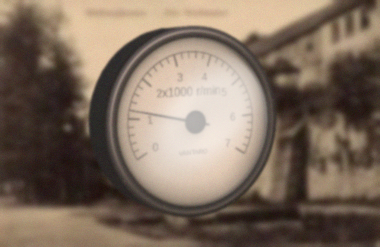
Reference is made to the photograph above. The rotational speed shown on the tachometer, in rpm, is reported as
1200 rpm
